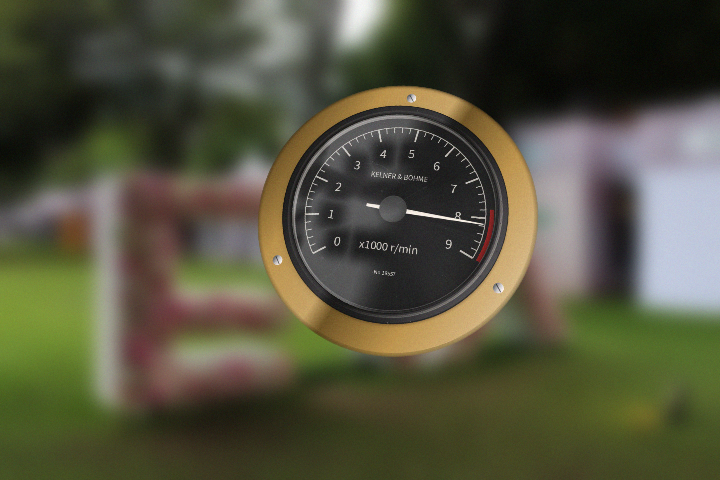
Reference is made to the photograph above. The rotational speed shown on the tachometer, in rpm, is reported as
8200 rpm
